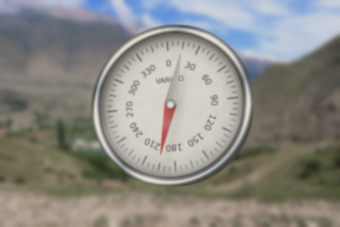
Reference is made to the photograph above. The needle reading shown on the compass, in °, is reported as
195 °
